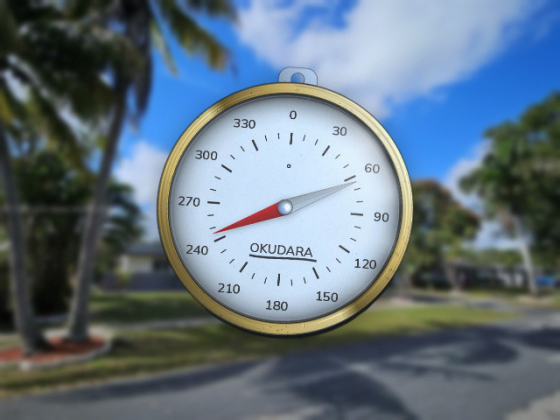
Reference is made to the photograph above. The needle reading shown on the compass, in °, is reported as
245 °
